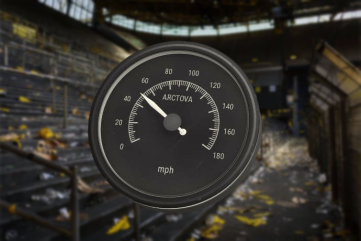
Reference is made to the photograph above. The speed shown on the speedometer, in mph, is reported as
50 mph
